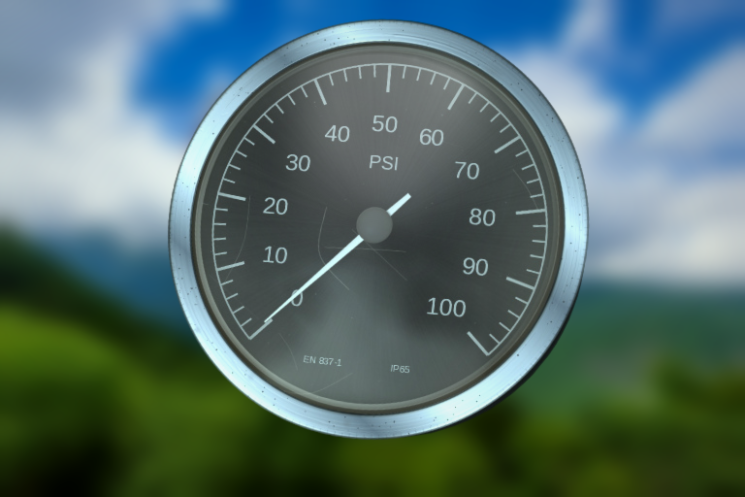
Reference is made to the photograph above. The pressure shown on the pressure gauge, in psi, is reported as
0 psi
